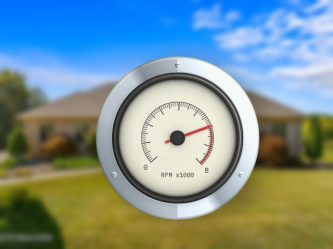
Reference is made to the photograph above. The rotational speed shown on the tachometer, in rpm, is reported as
6000 rpm
